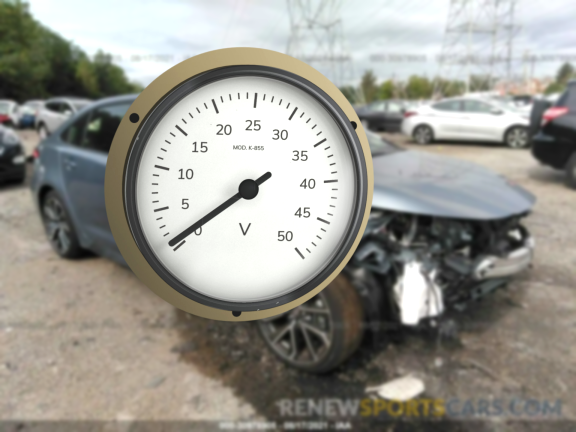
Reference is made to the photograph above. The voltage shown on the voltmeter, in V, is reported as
1 V
